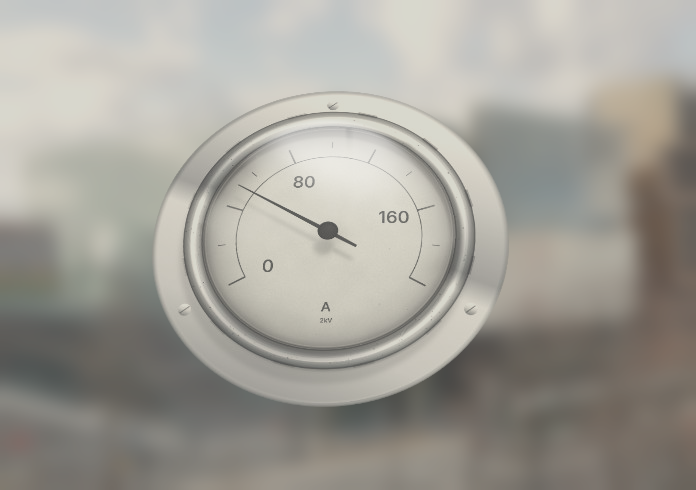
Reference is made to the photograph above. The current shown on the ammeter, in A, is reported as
50 A
